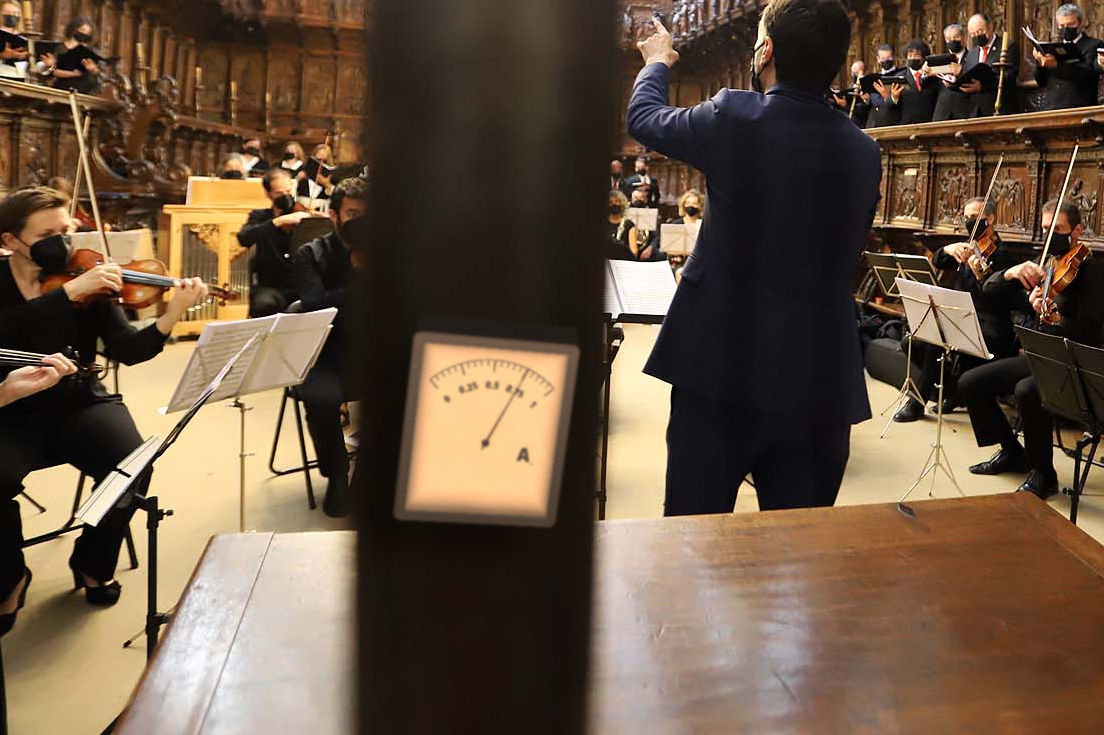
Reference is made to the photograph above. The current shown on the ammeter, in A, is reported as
0.75 A
